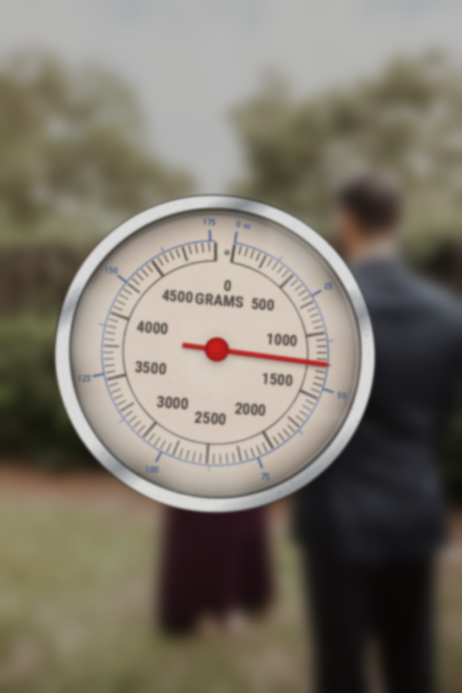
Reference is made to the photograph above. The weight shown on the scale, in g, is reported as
1250 g
